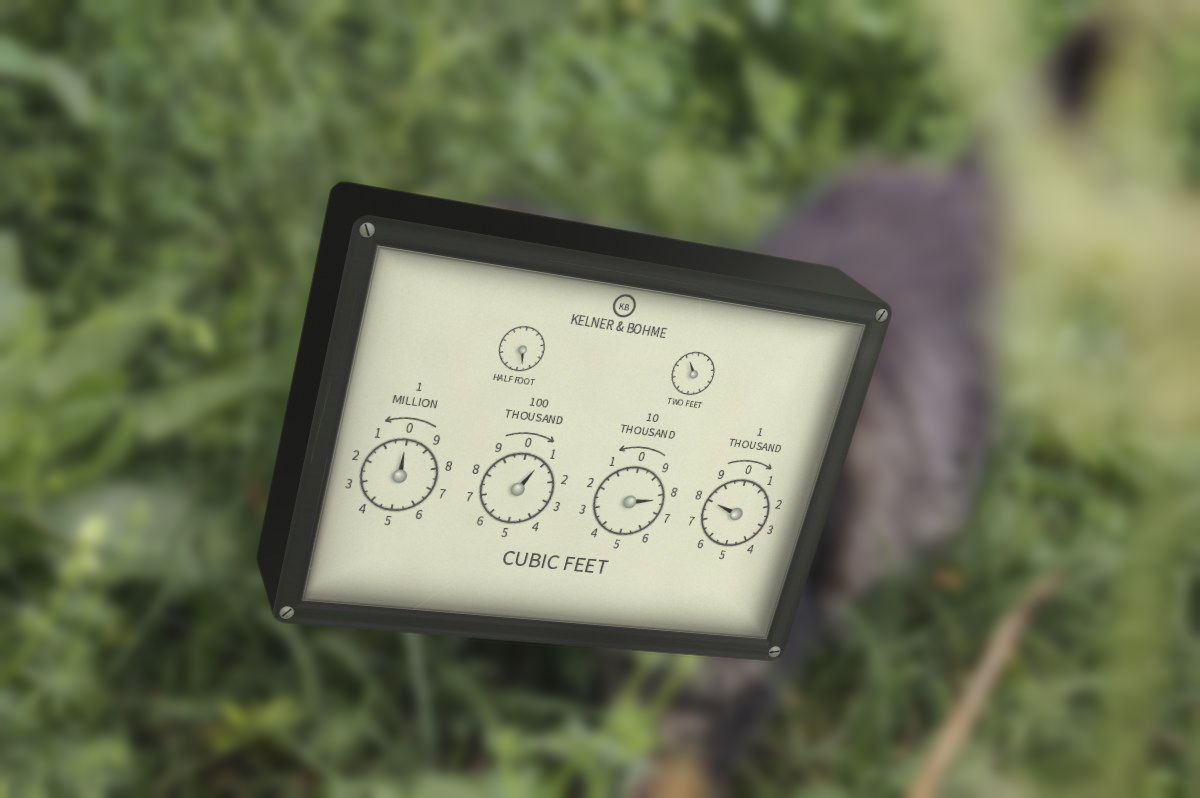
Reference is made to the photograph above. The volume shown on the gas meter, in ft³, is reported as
7800 ft³
